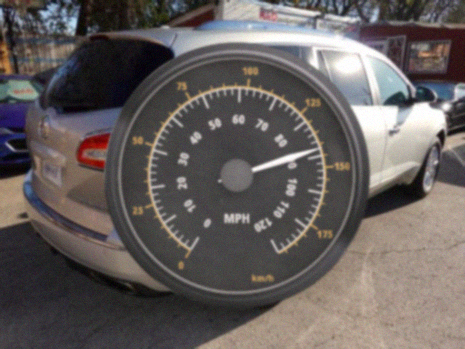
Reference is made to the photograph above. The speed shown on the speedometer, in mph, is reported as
88 mph
